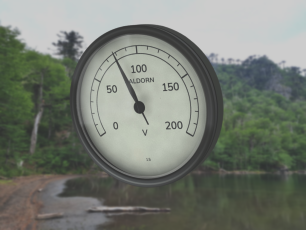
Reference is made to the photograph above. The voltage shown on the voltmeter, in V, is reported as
80 V
